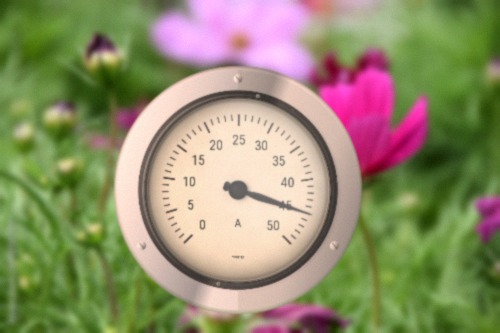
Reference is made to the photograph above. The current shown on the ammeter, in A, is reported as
45 A
